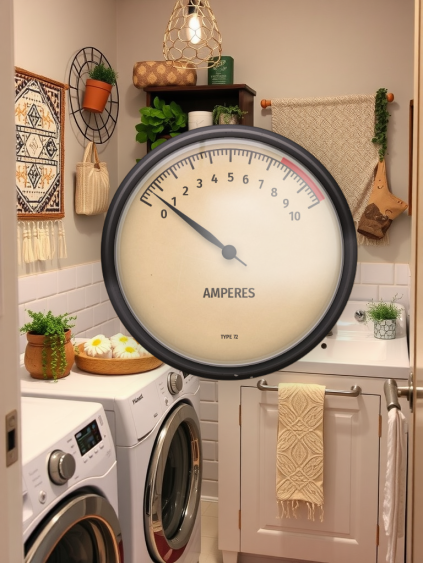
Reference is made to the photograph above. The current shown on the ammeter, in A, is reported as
0.6 A
